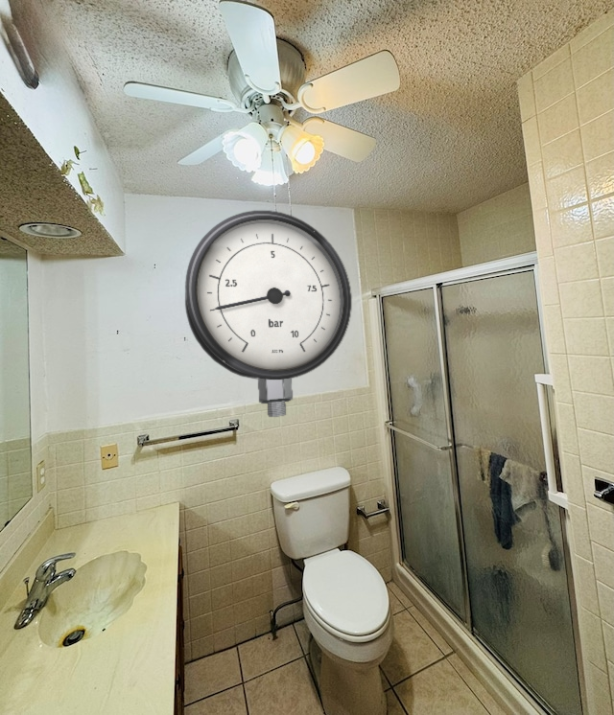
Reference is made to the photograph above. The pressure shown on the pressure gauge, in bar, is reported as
1.5 bar
